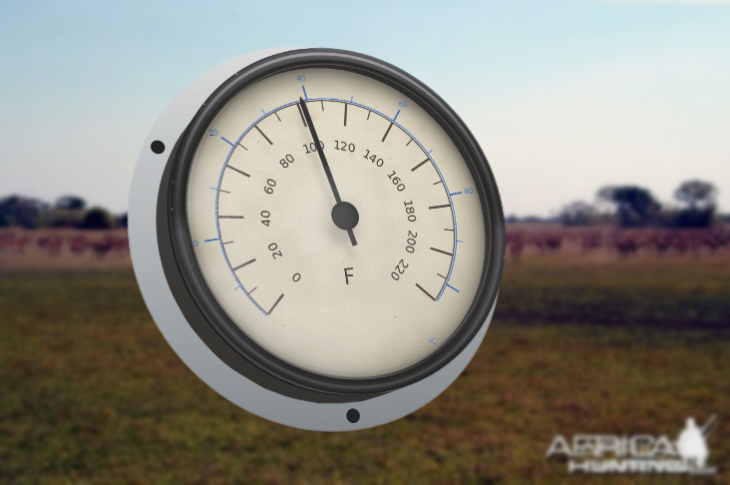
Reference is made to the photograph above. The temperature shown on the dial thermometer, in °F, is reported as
100 °F
